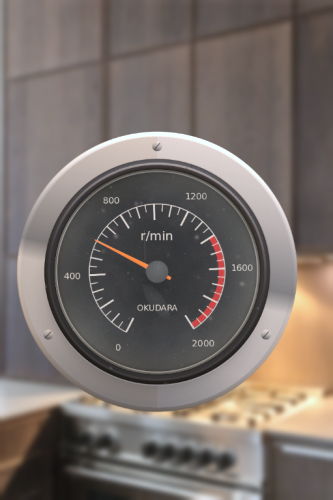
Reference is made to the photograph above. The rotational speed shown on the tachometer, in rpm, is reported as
600 rpm
